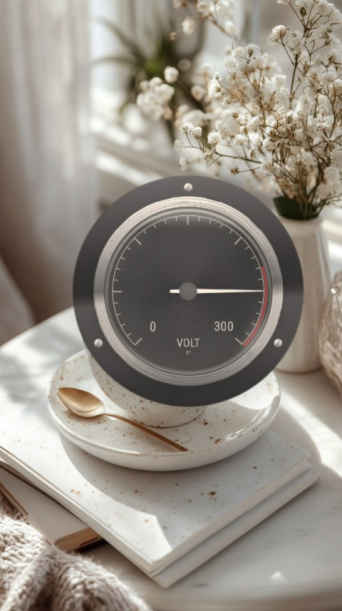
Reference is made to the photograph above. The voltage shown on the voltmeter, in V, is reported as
250 V
